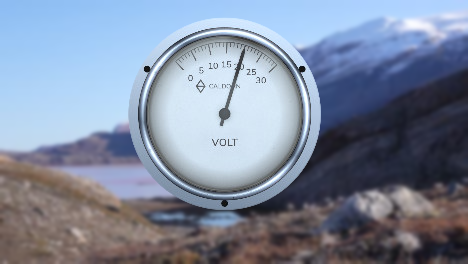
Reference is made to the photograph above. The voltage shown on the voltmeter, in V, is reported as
20 V
